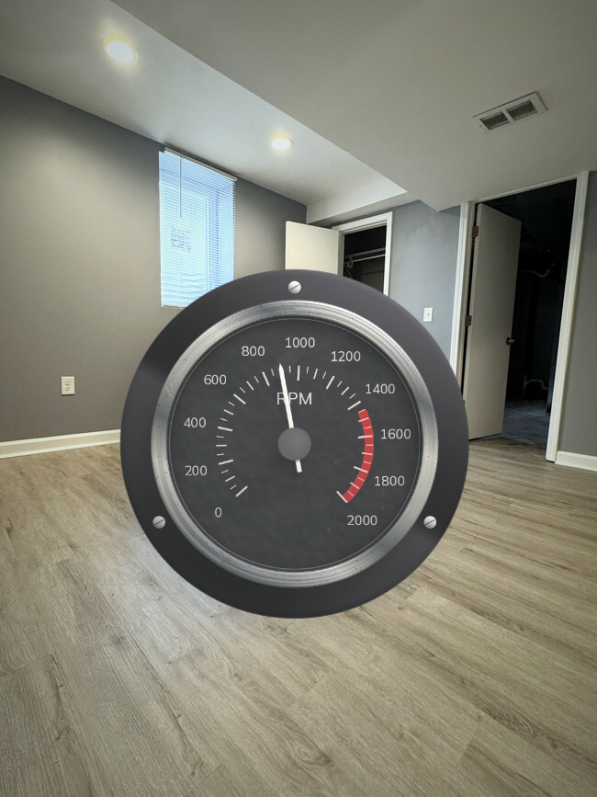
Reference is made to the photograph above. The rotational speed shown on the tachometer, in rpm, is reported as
900 rpm
